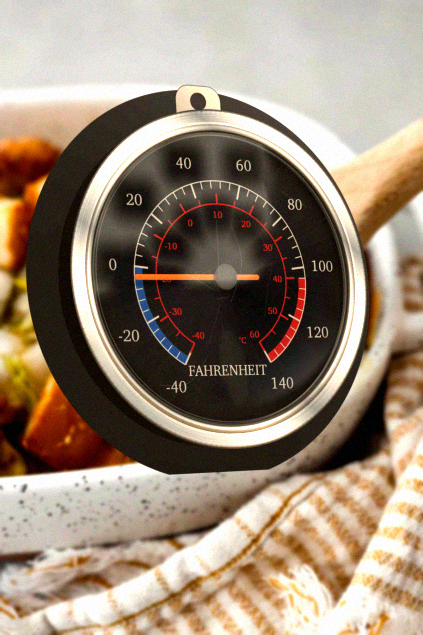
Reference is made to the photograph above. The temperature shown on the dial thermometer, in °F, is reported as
-4 °F
